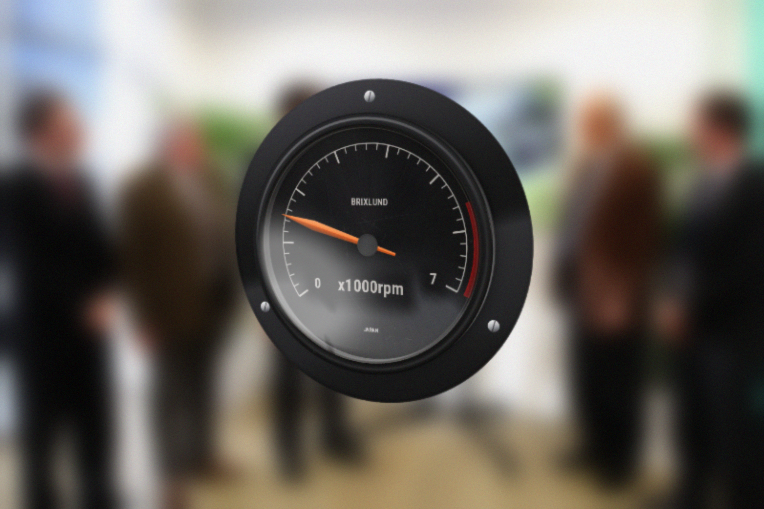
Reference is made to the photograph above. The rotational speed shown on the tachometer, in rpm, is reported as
1500 rpm
